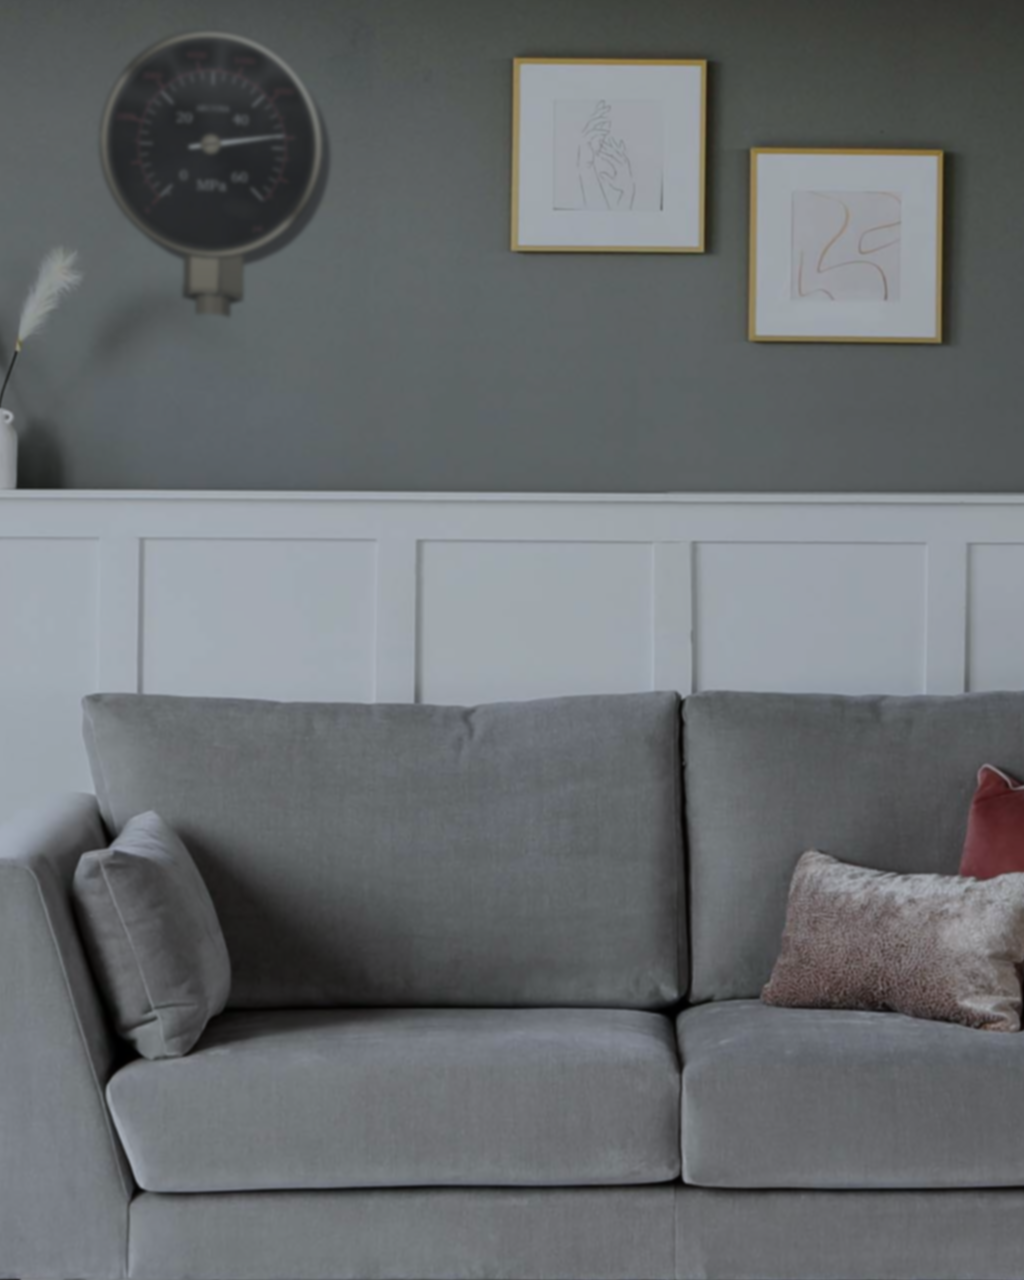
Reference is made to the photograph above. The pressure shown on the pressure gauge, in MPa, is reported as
48 MPa
